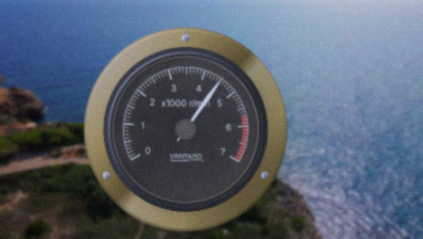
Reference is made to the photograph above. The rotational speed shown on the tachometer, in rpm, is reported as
4500 rpm
